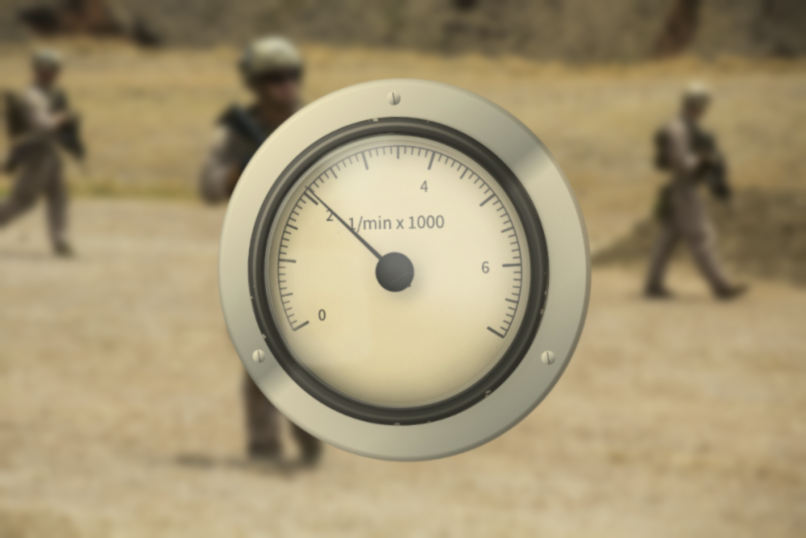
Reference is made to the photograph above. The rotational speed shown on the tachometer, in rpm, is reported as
2100 rpm
